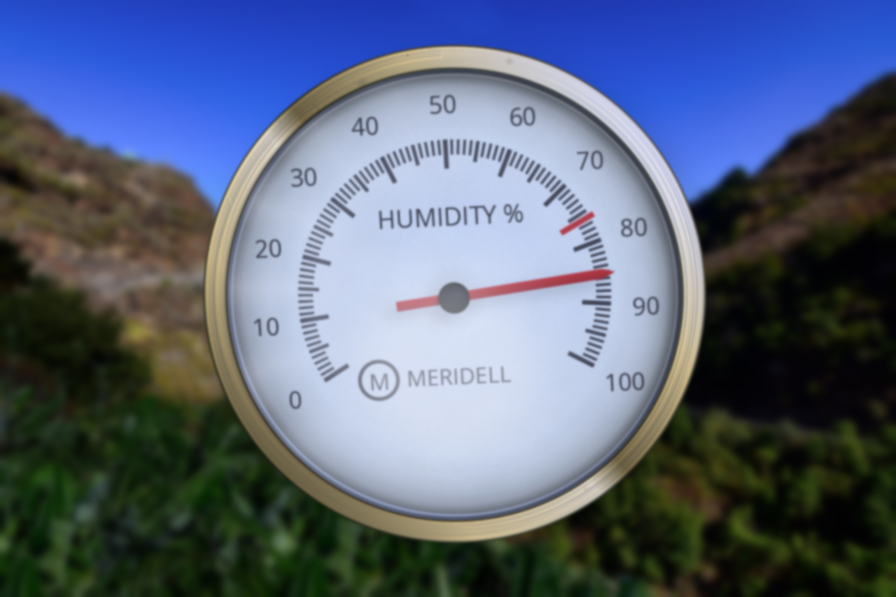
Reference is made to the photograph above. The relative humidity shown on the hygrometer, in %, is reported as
85 %
